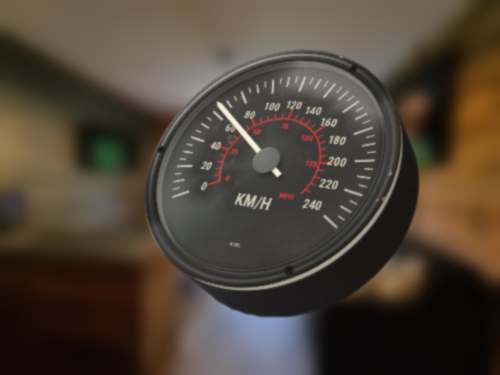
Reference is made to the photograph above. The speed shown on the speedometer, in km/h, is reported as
65 km/h
